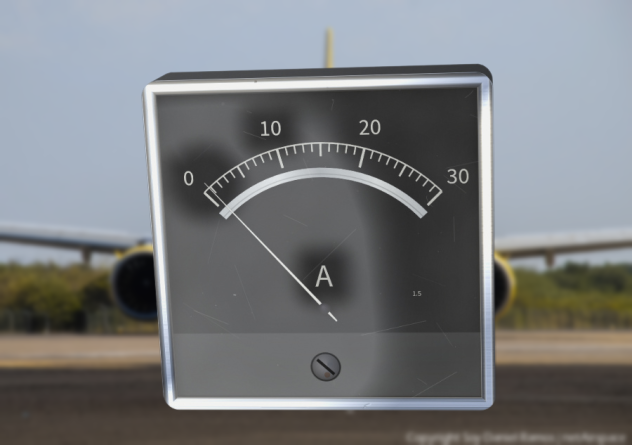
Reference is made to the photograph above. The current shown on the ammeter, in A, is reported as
1 A
